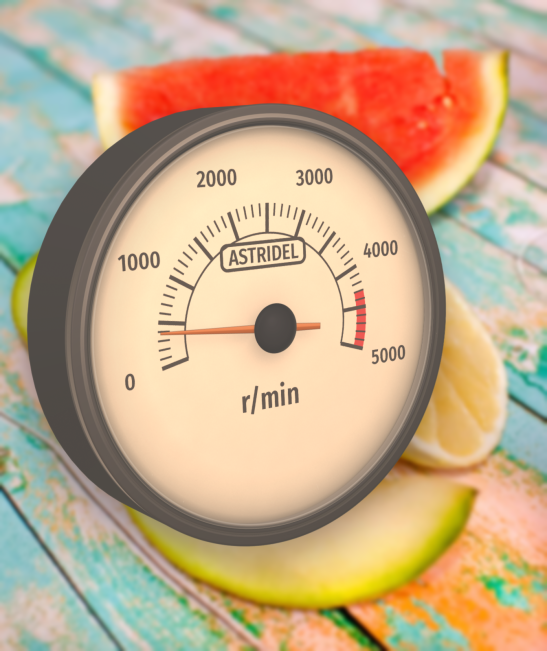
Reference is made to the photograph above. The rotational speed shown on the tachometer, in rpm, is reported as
400 rpm
